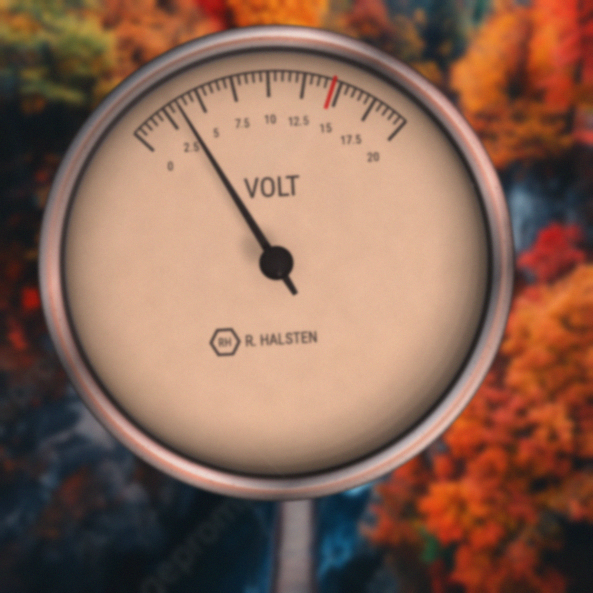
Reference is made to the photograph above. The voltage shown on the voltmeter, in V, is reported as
3.5 V
